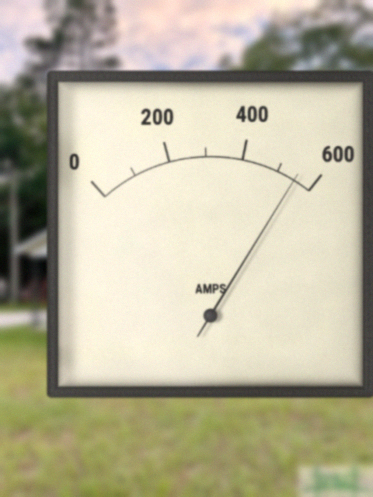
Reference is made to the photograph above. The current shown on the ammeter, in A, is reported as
550 A
